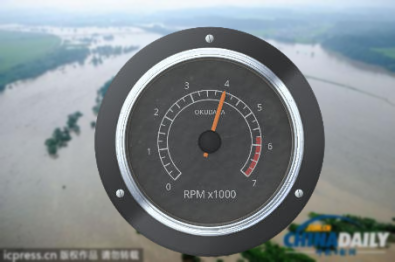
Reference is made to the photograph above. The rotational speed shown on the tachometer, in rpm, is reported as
4000 rpm
